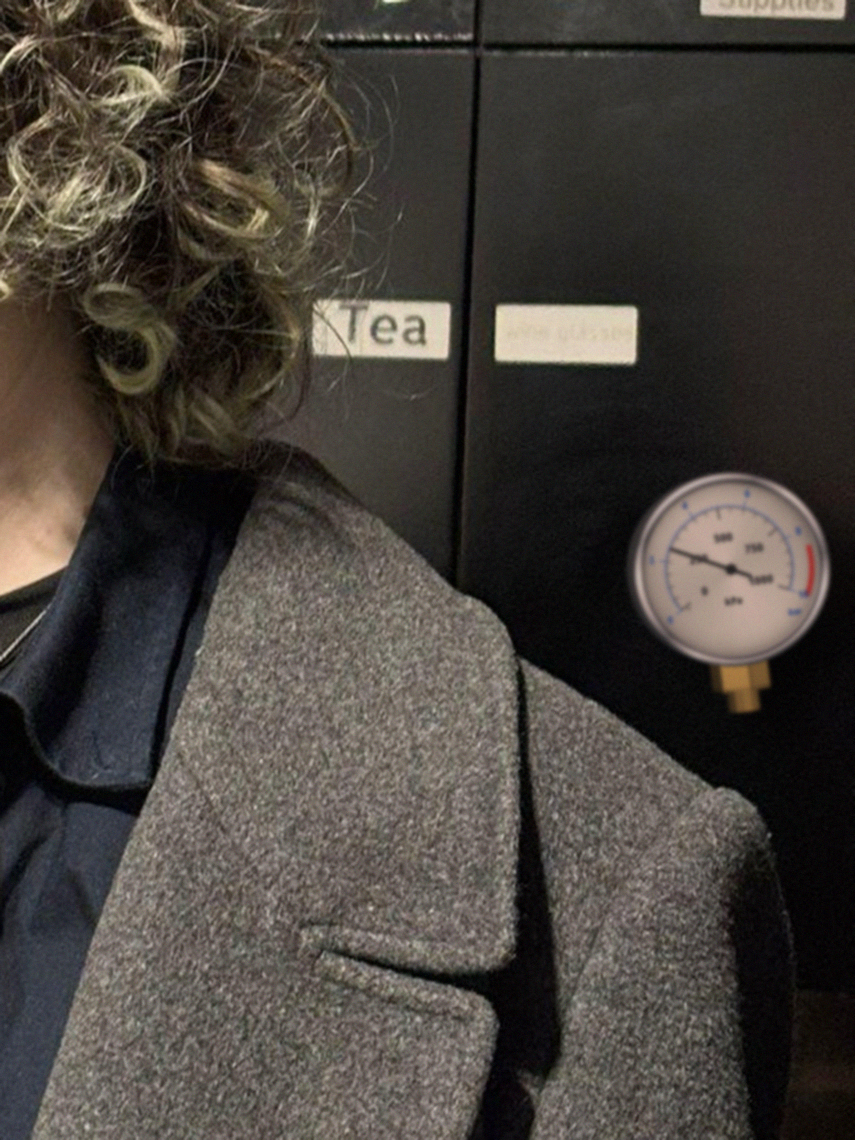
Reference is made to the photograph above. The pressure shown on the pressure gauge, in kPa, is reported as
250 kPa
